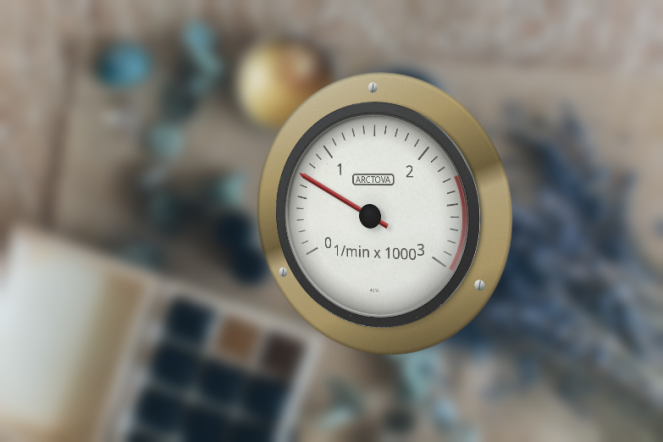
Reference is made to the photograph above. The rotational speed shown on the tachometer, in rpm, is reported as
700 rpm
